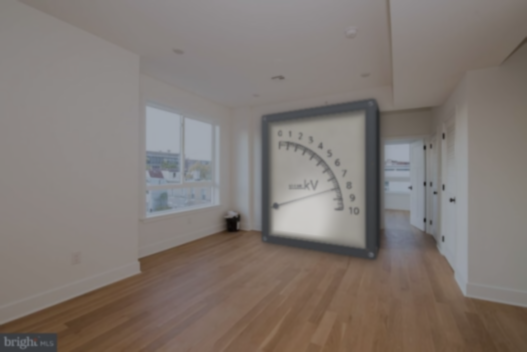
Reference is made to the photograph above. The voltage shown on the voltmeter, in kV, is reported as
8 kV
